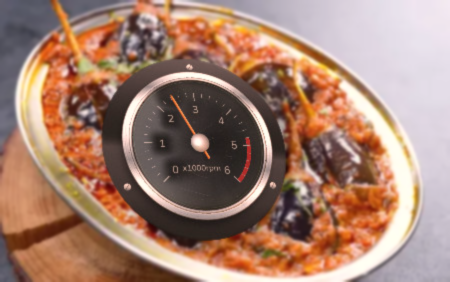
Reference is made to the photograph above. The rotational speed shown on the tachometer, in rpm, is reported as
2400 rpm
